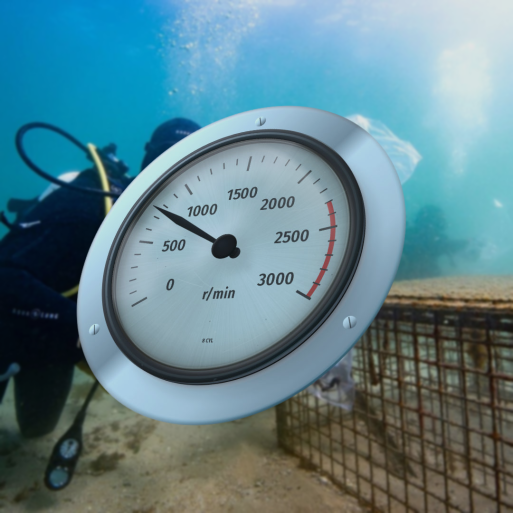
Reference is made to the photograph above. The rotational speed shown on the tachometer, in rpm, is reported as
750 rpm
